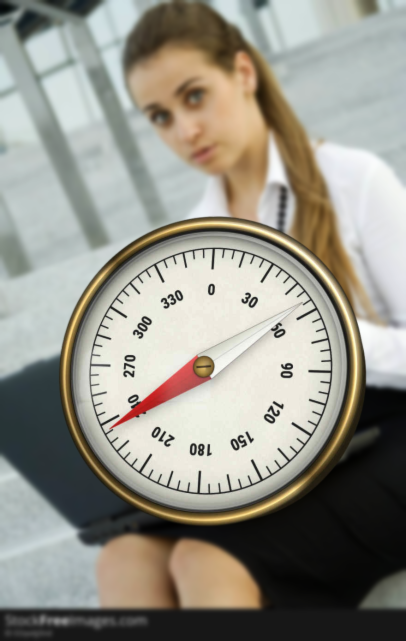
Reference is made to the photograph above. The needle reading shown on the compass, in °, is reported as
235 °
